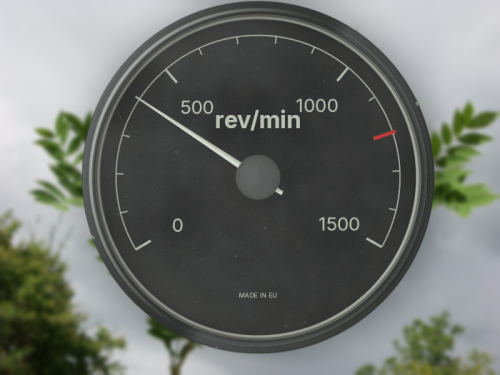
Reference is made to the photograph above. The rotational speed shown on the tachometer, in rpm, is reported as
400 rpm
